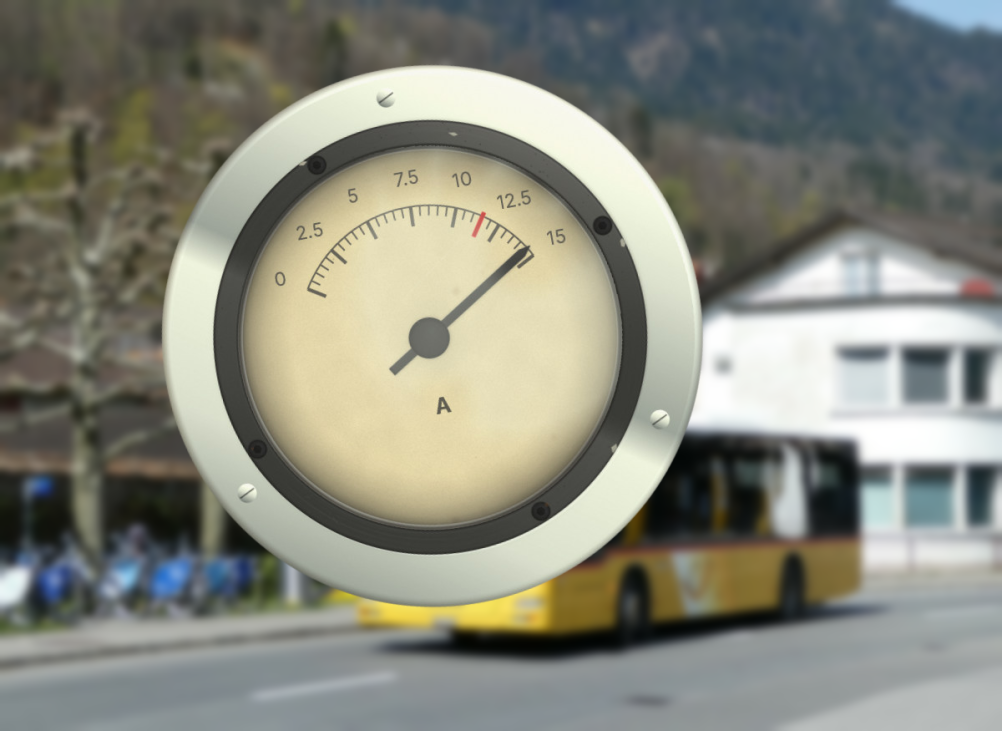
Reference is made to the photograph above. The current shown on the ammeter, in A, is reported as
14.5 A
